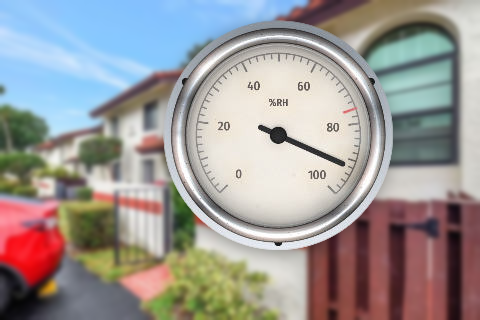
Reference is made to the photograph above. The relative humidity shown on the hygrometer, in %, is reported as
92 %
